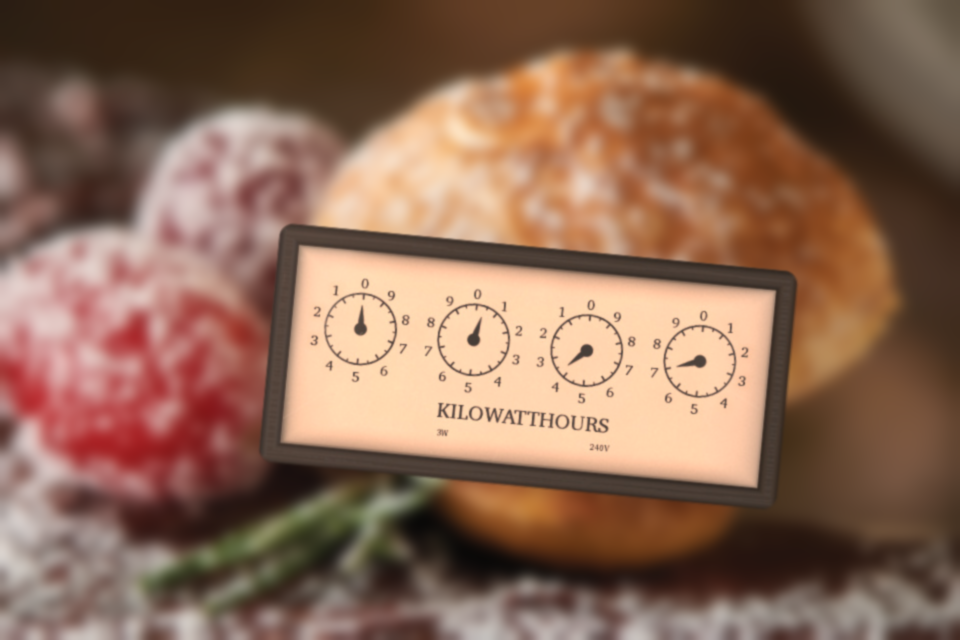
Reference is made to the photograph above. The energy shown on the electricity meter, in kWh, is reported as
37 kWh
